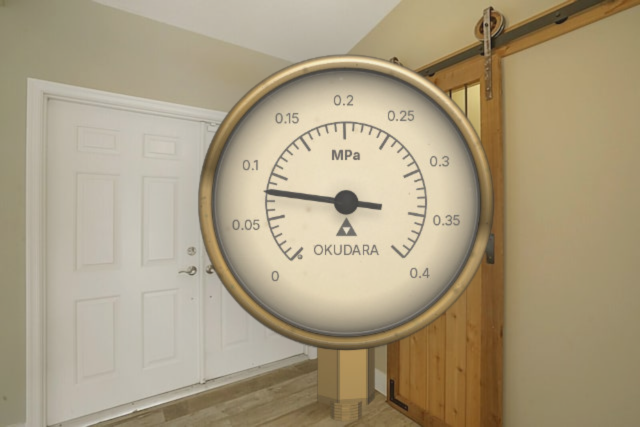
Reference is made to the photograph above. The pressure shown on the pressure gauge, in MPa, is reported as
0.08 MPa
